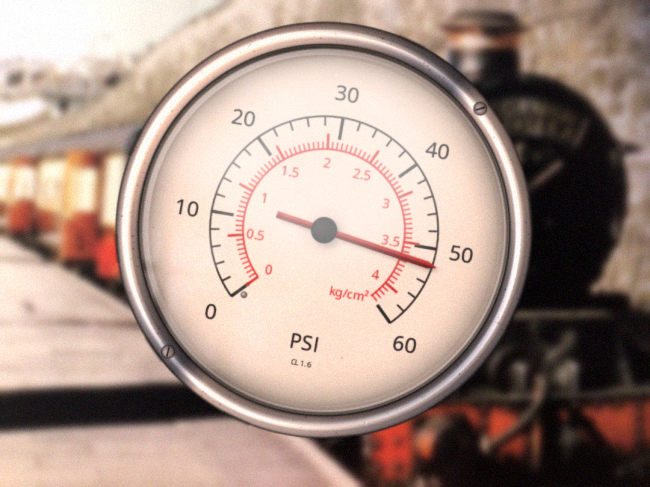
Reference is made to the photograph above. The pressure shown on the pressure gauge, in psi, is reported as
52 psi
